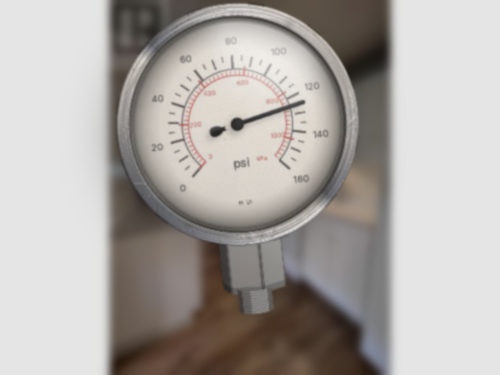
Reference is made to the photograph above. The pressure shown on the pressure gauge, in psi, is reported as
125 psi
